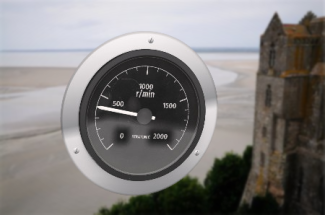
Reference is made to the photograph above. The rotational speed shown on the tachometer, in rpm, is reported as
400 rpm
